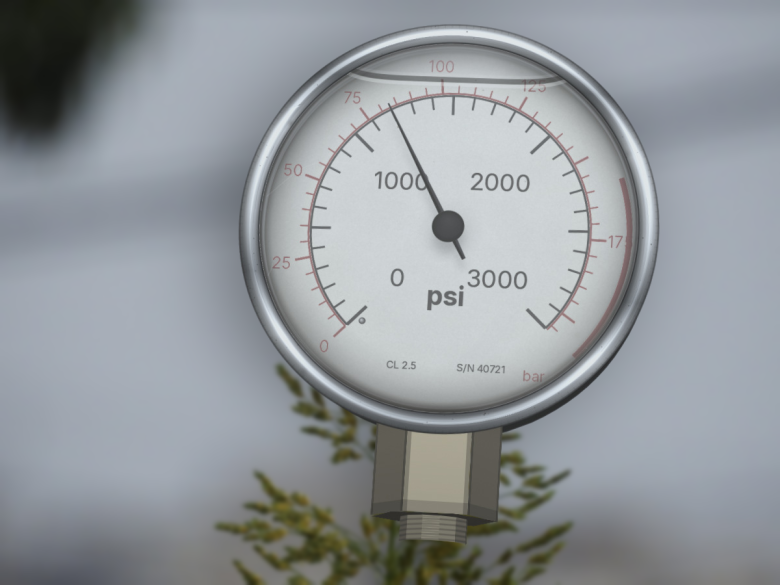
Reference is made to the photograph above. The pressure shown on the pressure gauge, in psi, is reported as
1200 psi
